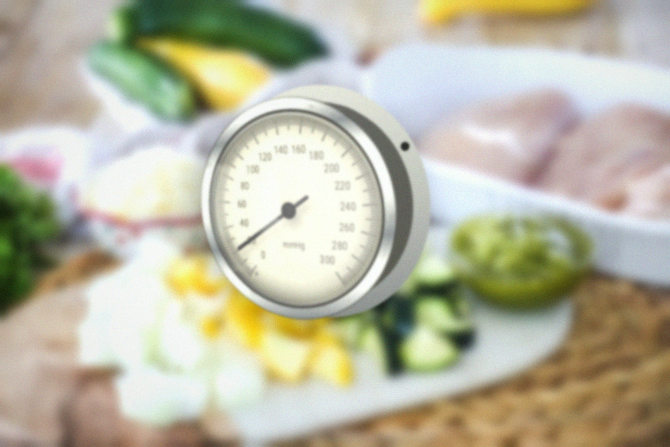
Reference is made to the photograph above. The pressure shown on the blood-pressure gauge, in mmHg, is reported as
20 mmHg
